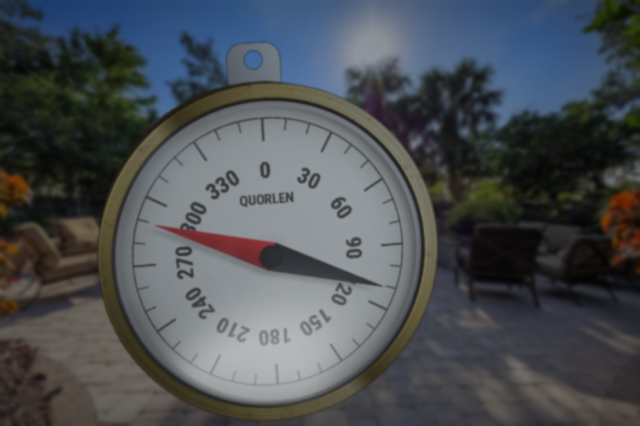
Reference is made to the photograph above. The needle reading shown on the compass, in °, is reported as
290 °
